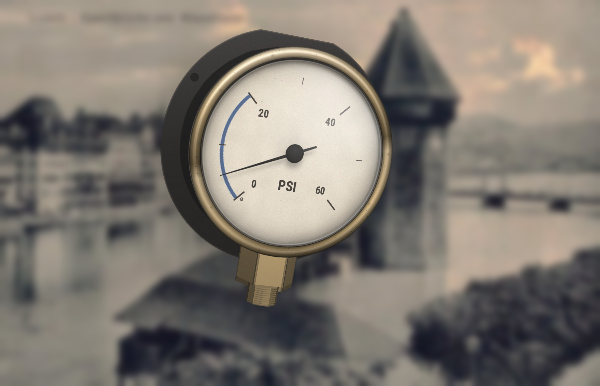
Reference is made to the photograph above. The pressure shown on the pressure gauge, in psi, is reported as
5 psi
